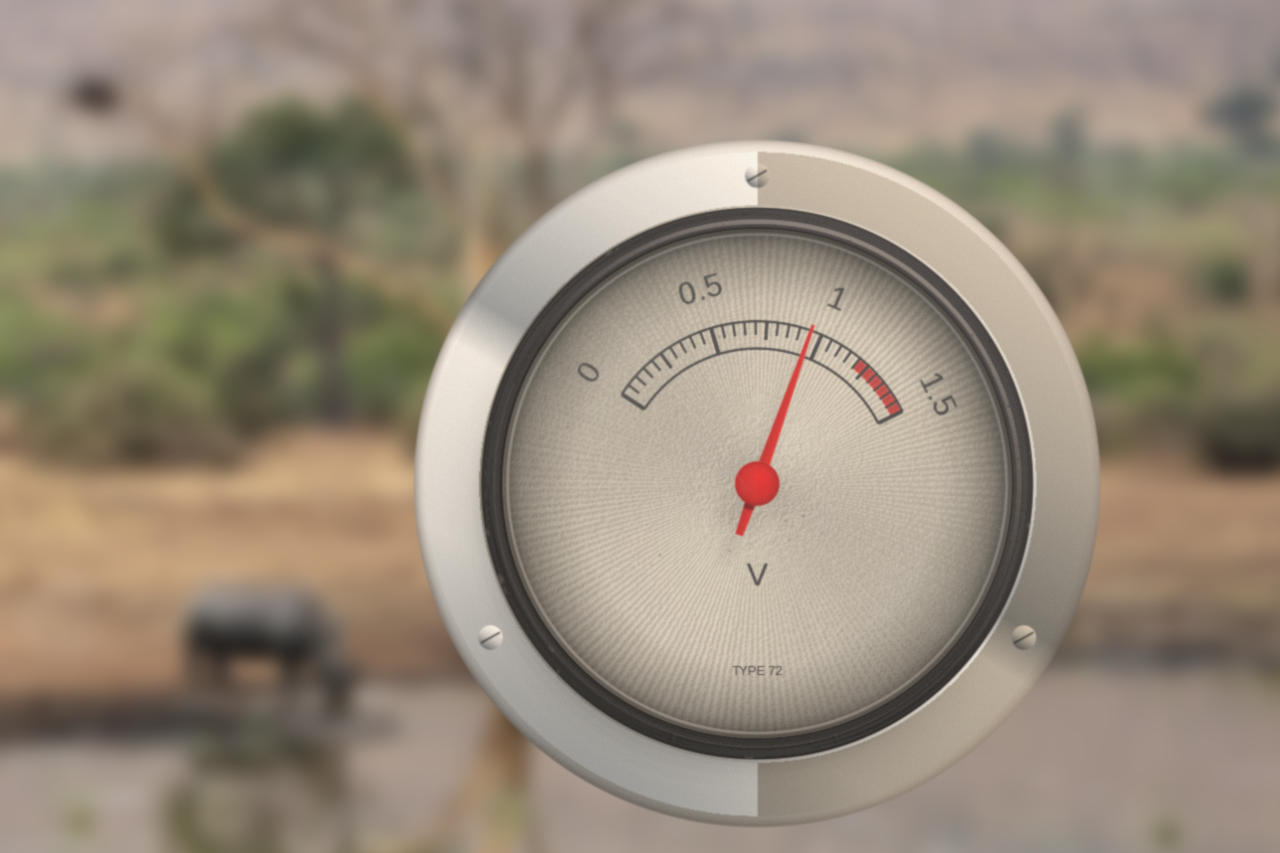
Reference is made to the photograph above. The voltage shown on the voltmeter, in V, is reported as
0.95 V
